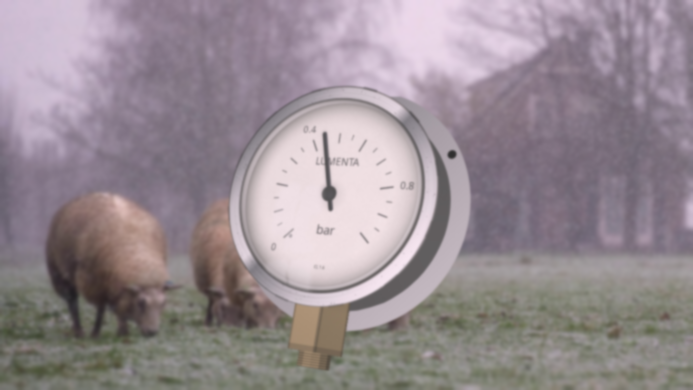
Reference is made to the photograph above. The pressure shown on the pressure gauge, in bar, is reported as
0.45 bar
